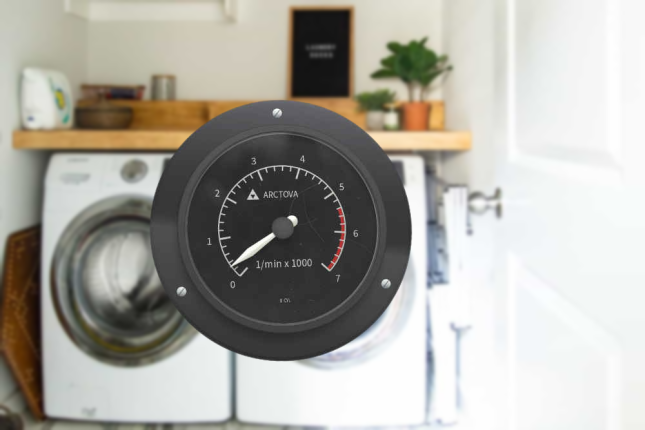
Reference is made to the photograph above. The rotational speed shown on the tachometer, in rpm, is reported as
300 rpm
